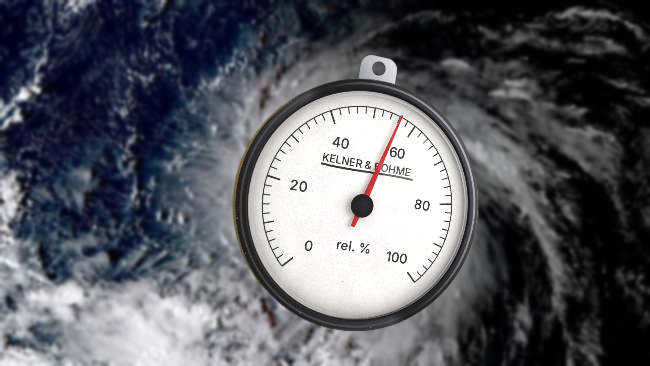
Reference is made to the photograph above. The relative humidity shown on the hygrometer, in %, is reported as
56 %
